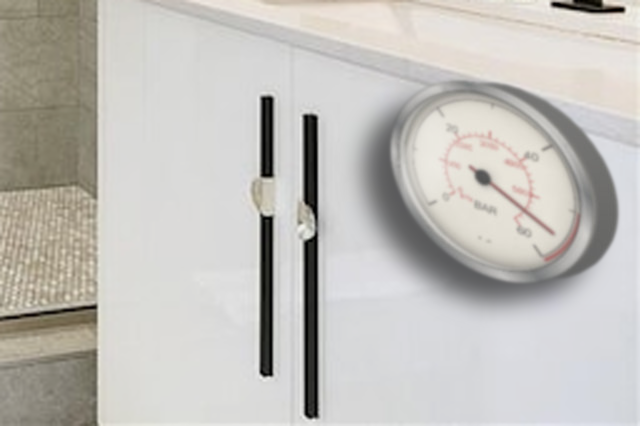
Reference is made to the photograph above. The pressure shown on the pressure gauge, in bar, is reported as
55 bar
